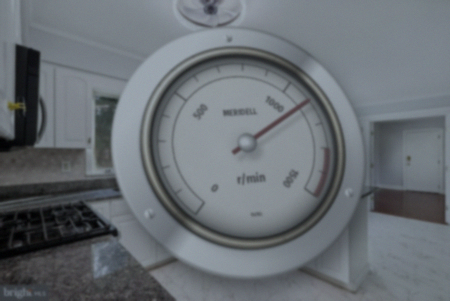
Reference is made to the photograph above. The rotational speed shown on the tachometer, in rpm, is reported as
1100 rpm
